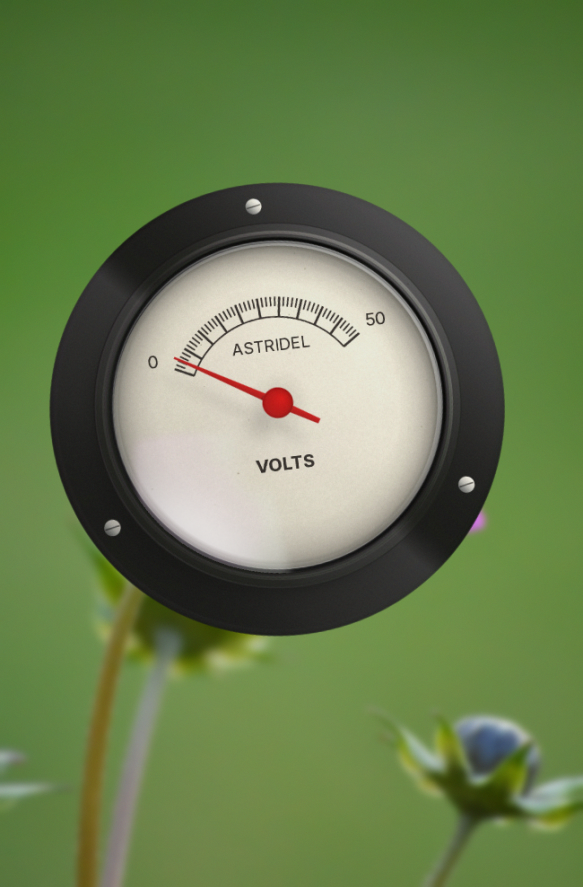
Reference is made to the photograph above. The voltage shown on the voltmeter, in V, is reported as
2 V
